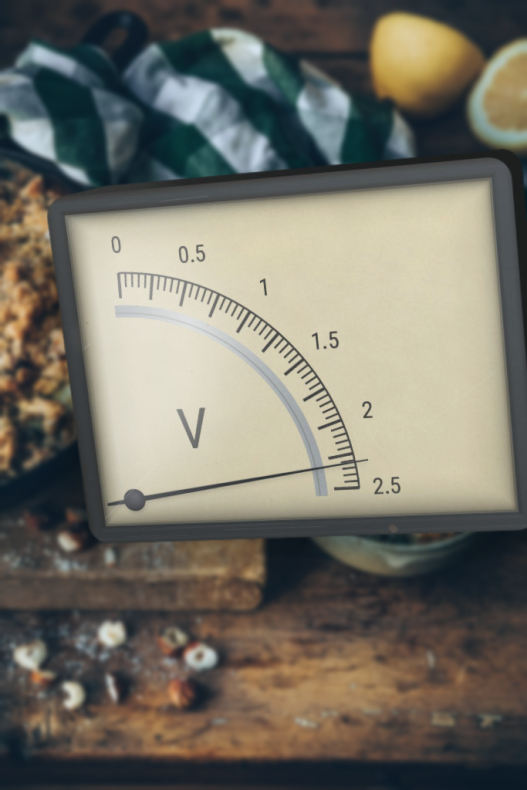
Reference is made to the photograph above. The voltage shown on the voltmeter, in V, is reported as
2.3 V
